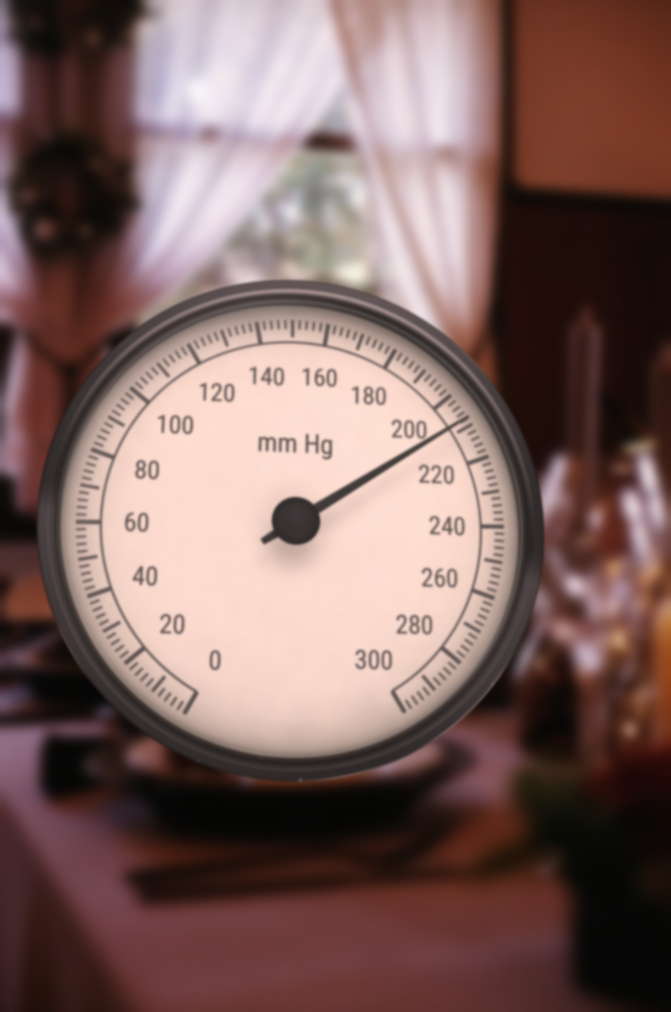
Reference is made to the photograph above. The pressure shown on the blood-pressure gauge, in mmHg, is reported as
208 mmHg
